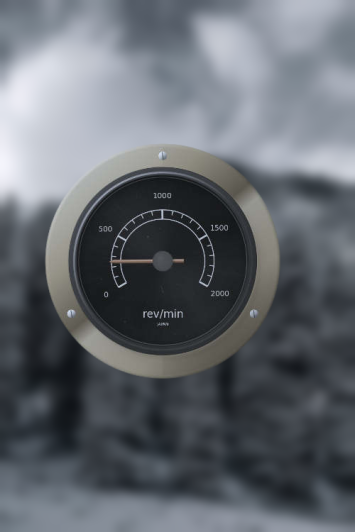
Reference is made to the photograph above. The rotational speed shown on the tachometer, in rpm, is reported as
250 rpm
